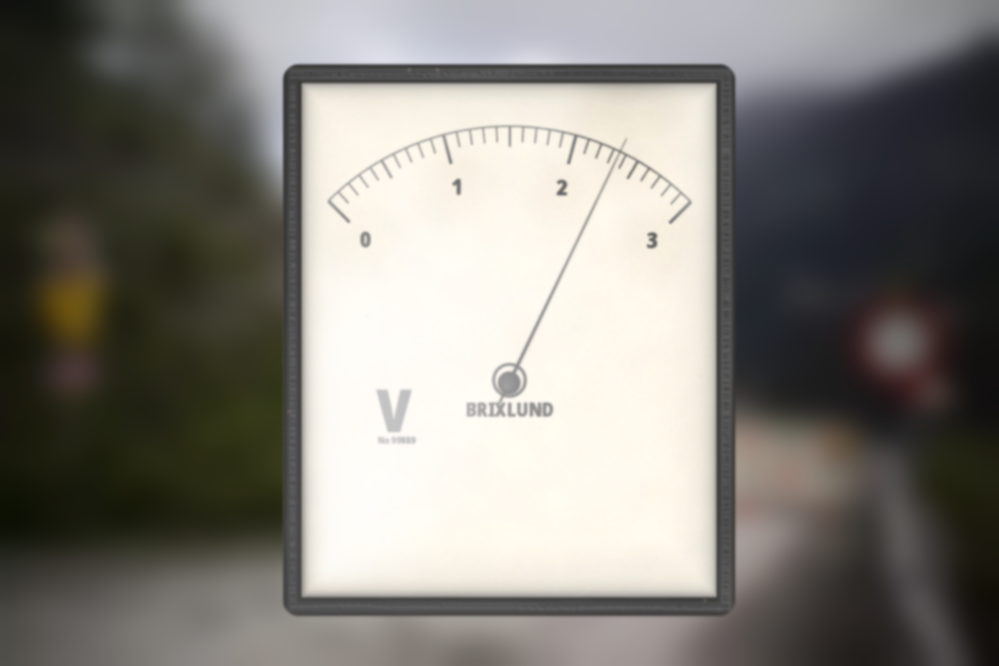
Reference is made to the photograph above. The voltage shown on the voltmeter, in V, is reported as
2.35 V
